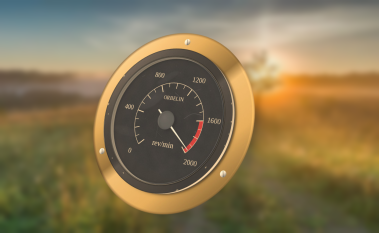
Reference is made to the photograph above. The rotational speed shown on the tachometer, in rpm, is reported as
1950 rpm
